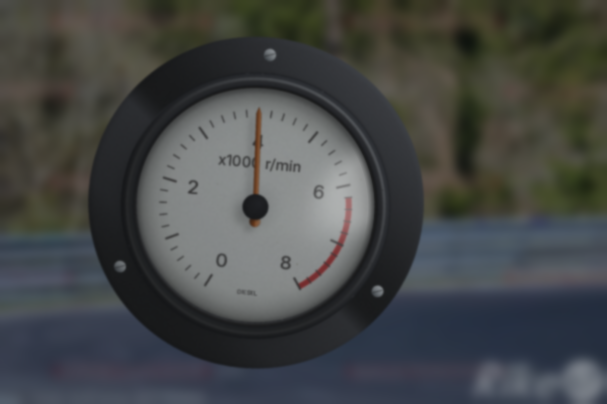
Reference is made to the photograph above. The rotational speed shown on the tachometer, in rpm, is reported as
4000 rpm
